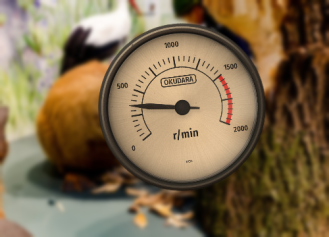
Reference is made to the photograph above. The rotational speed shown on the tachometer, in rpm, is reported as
350 rpm
